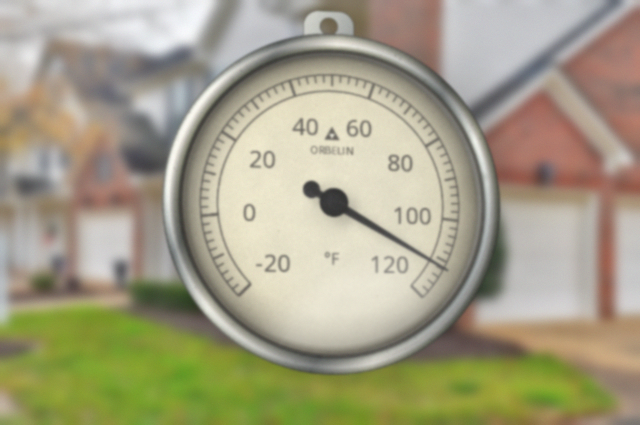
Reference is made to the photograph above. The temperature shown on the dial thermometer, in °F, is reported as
112 °F
